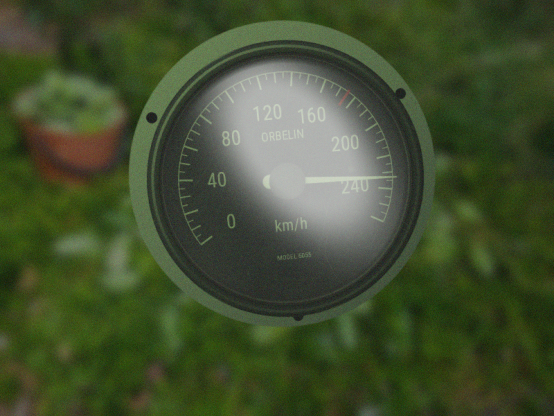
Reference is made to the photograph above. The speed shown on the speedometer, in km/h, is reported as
232.5 km/h
